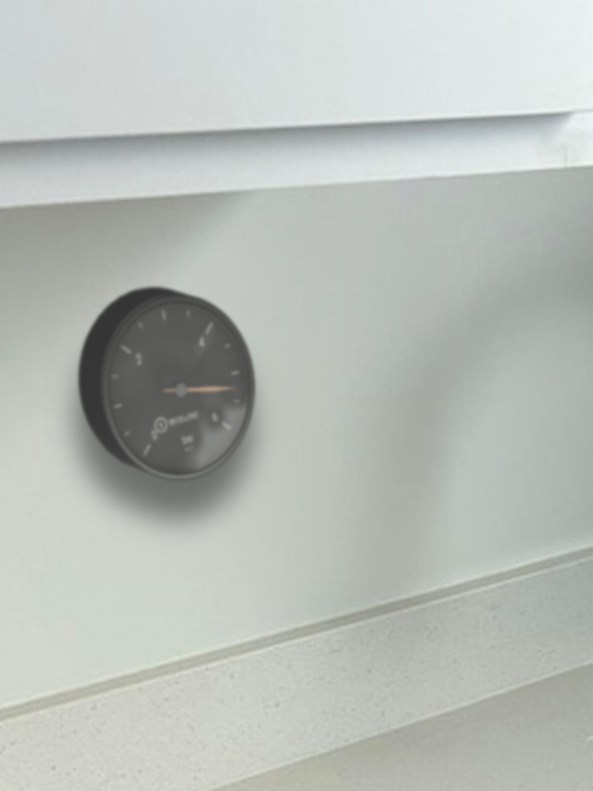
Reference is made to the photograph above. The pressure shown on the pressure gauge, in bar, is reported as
5.25 bar
